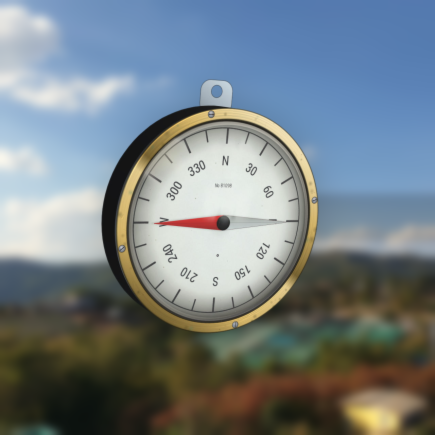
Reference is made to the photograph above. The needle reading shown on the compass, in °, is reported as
270 °
